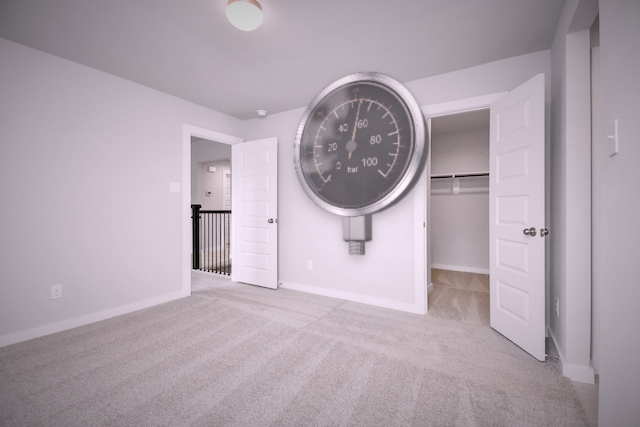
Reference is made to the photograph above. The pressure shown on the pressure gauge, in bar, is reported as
55 bar
